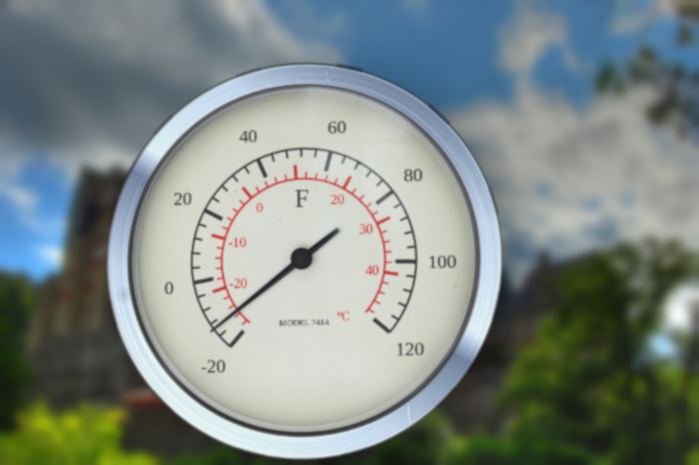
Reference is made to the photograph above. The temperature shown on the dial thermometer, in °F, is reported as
-14 °F
